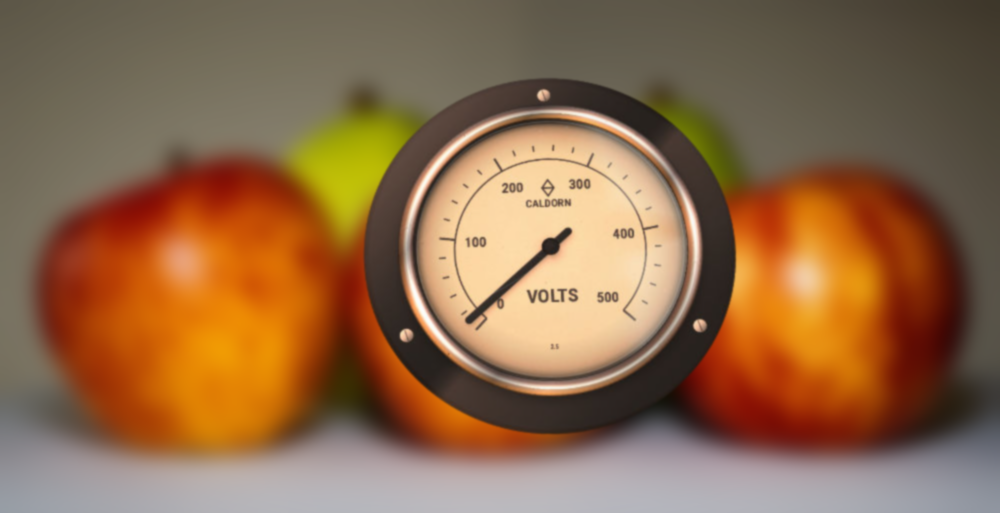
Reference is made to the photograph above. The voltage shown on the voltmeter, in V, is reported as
10 V
